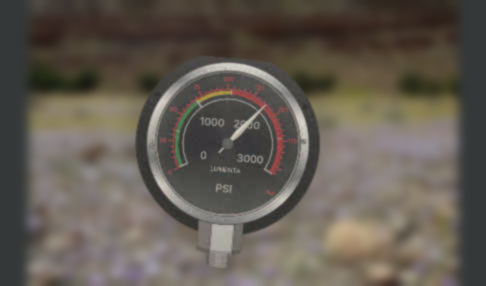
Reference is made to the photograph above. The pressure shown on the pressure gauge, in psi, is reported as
2000 psi
